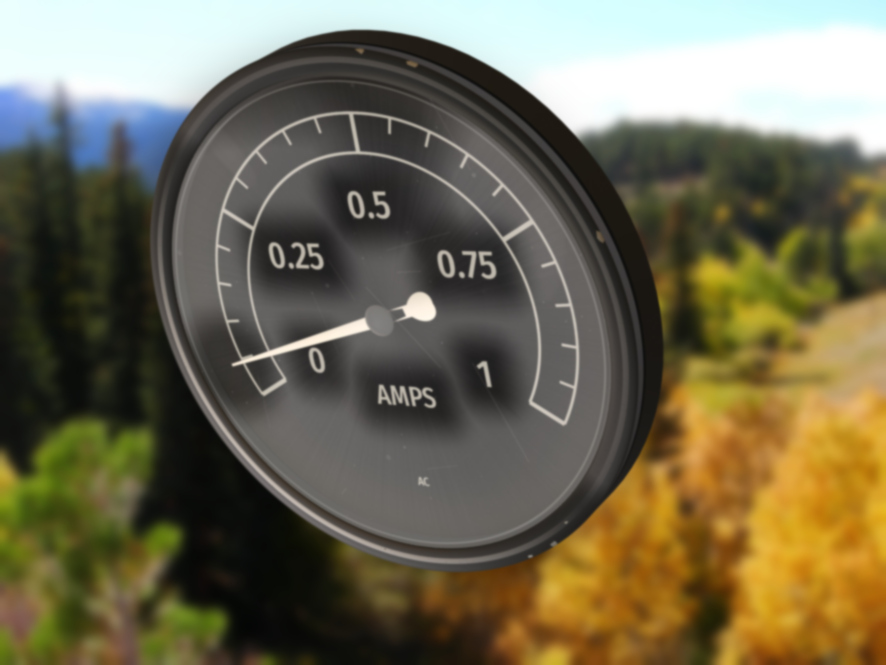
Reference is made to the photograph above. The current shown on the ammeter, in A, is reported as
0.05 A
